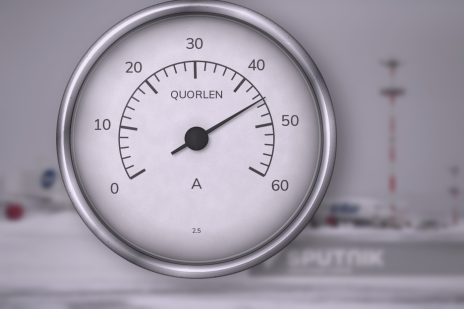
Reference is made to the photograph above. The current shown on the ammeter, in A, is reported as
45 A
